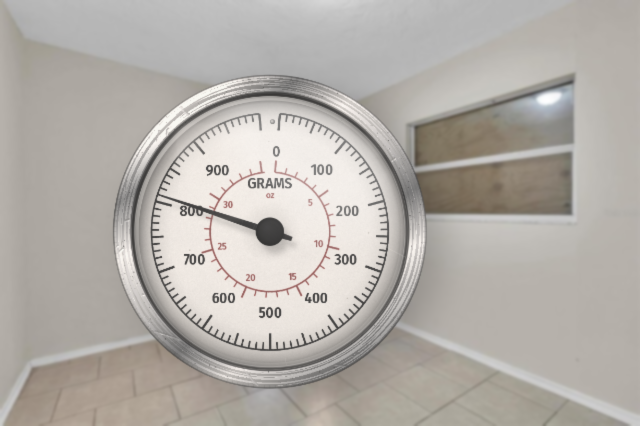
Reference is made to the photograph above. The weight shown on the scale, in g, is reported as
810 g
